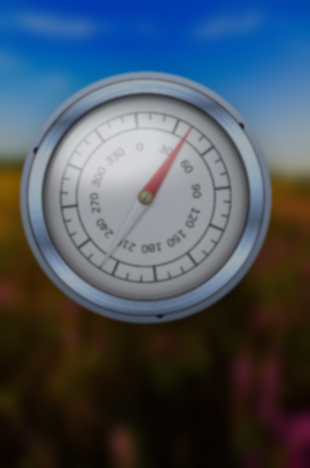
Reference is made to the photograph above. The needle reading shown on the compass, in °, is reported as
40 °
